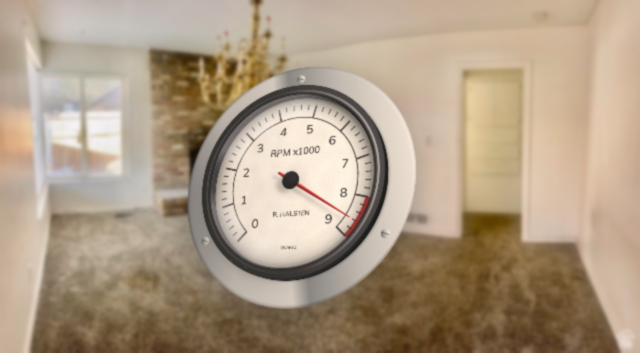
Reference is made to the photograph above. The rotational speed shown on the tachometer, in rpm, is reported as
8600 rpm
